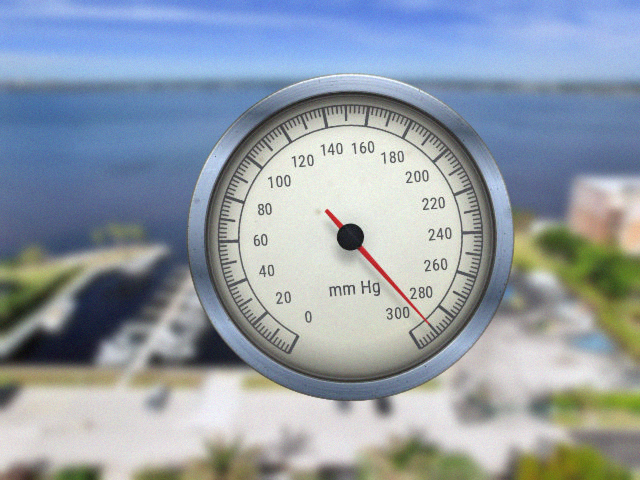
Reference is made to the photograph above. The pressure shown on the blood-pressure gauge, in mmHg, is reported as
290 mmHg
